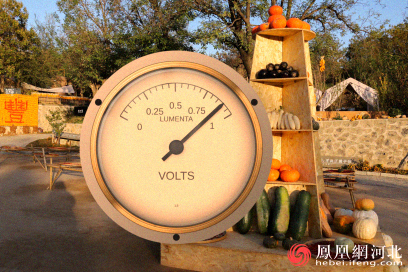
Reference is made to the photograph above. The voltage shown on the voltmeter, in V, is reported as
0.9 V
